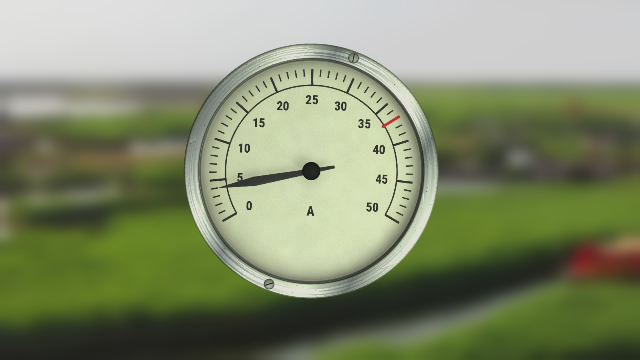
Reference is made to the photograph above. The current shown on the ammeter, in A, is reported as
4 A
